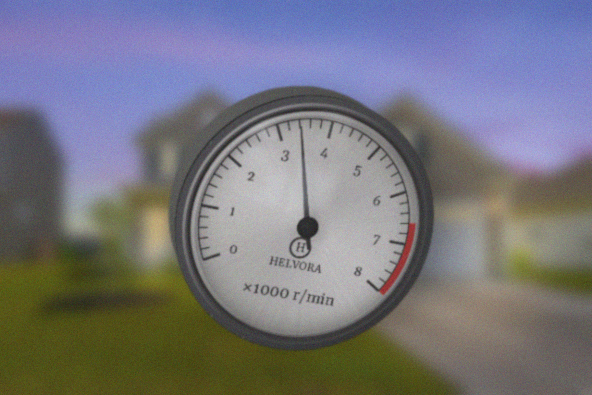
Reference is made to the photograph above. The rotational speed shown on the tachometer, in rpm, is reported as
3400 rpm
